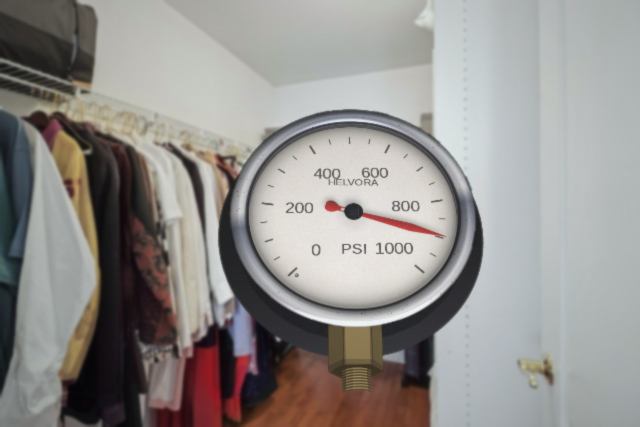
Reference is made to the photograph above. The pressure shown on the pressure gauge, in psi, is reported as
900 psi
